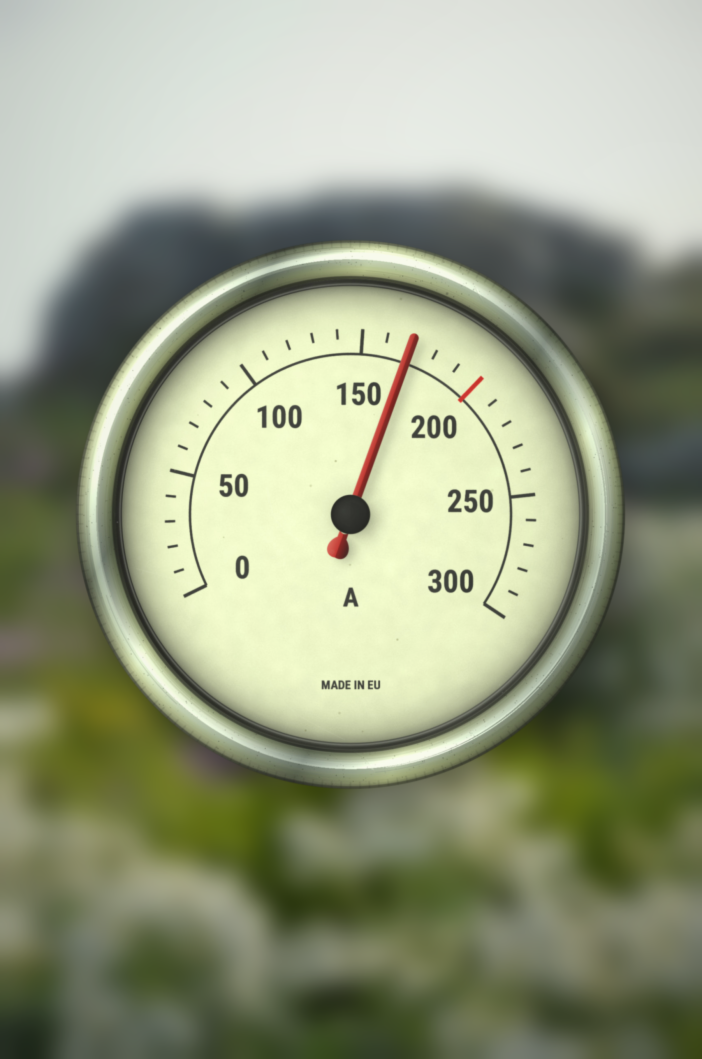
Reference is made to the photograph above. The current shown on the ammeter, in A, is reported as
170 A
